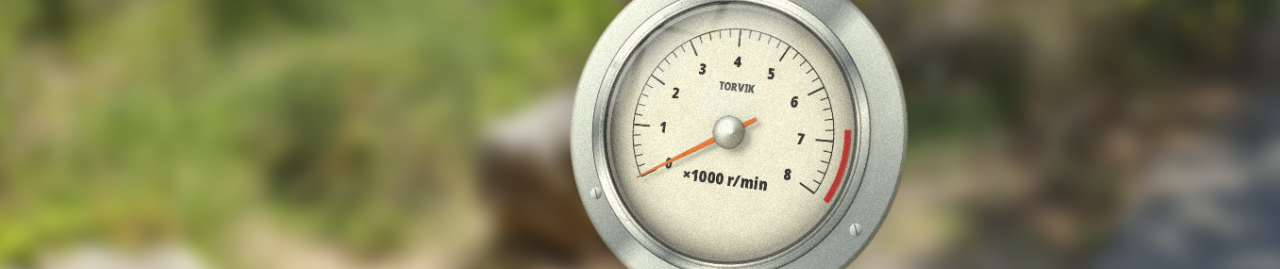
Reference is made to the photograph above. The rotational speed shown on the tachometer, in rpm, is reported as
0 rpm
